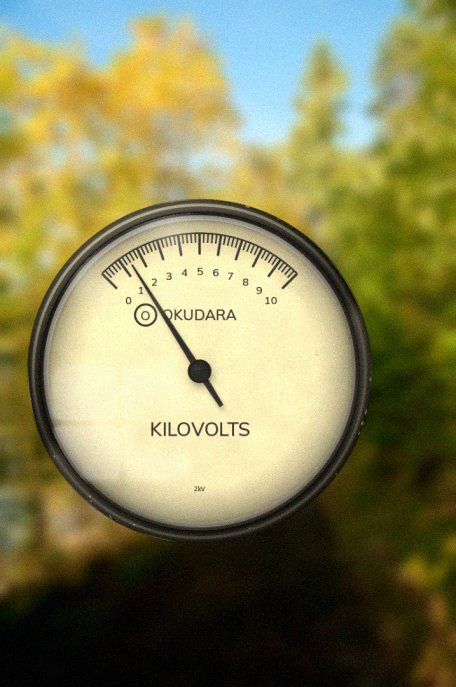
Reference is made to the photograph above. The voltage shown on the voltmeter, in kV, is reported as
1.4 kV
